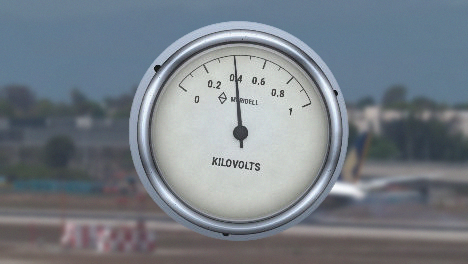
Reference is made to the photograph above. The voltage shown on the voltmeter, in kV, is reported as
0.4 kV
